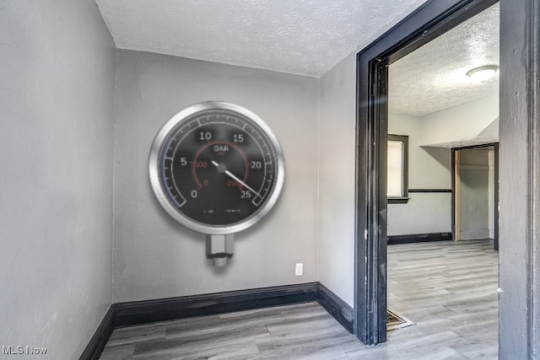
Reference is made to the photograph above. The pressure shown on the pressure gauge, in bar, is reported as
24 bar
